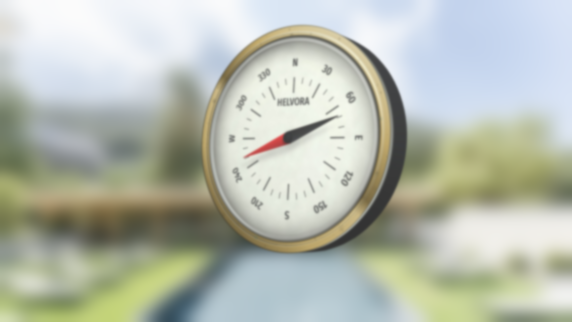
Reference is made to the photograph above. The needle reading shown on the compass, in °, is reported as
250 °
